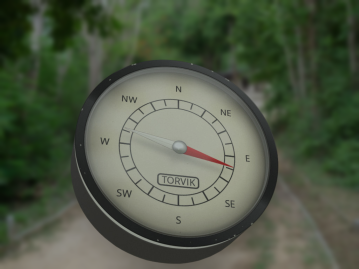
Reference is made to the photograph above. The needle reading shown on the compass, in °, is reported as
105 °
